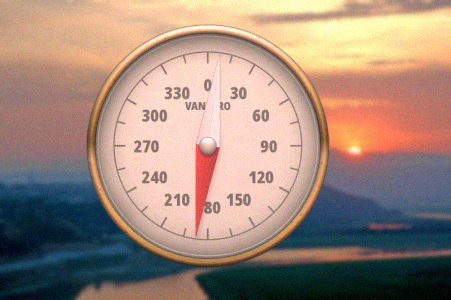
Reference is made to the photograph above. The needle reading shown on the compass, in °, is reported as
187.5 °
